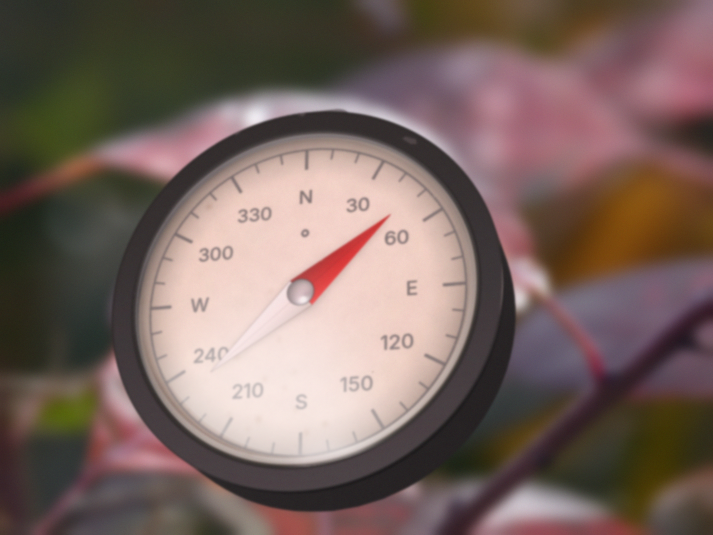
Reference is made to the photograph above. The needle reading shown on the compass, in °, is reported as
50 °
